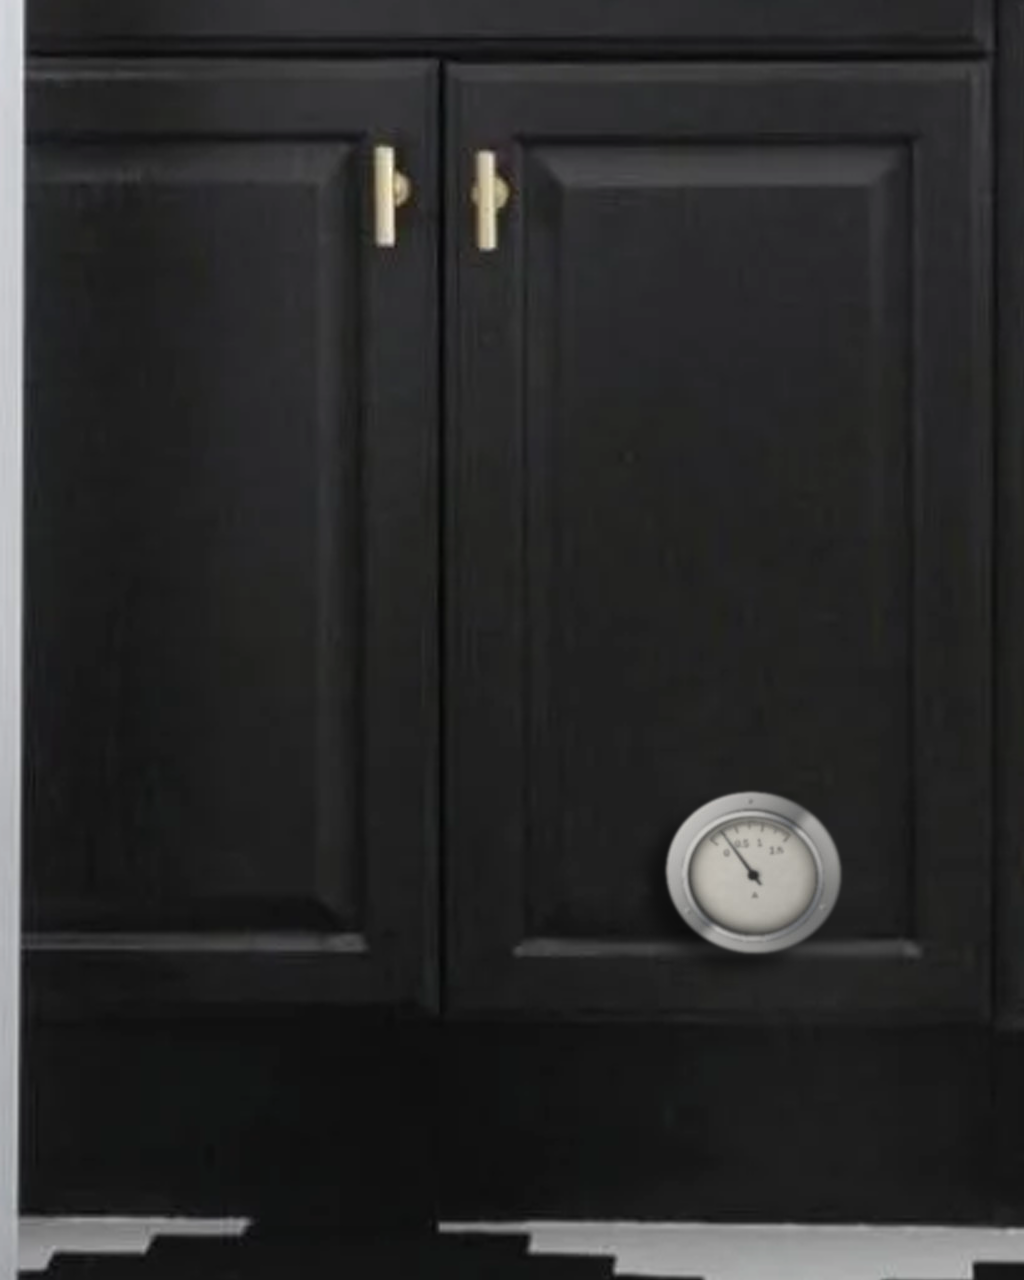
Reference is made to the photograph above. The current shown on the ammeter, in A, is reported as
0.25 A
